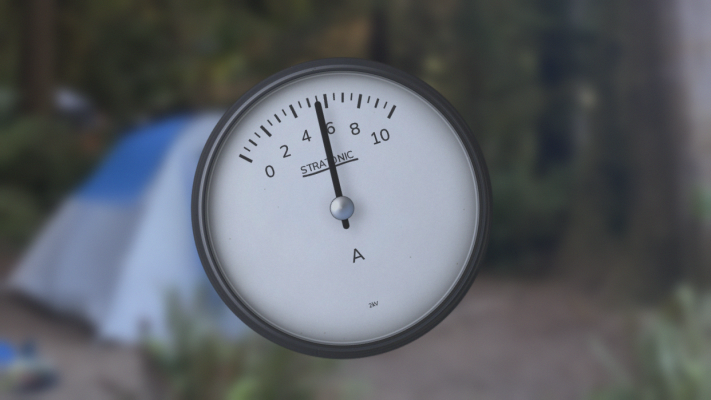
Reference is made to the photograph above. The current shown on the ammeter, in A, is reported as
5.5 A
